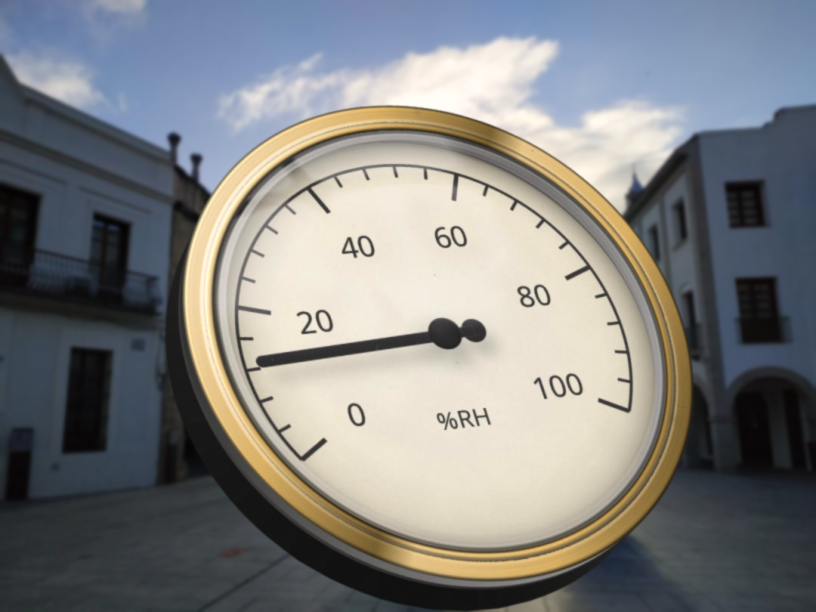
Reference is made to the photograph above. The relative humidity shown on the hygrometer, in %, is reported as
12 %
